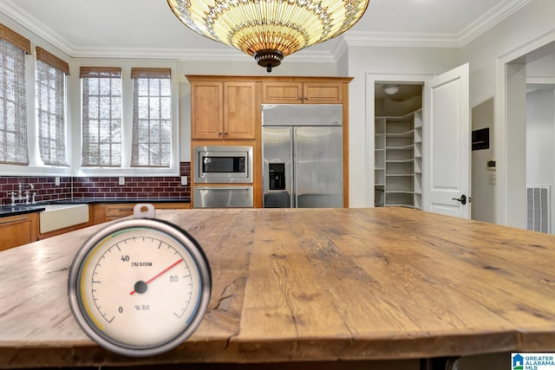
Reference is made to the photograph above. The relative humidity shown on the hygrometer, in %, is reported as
72 %
